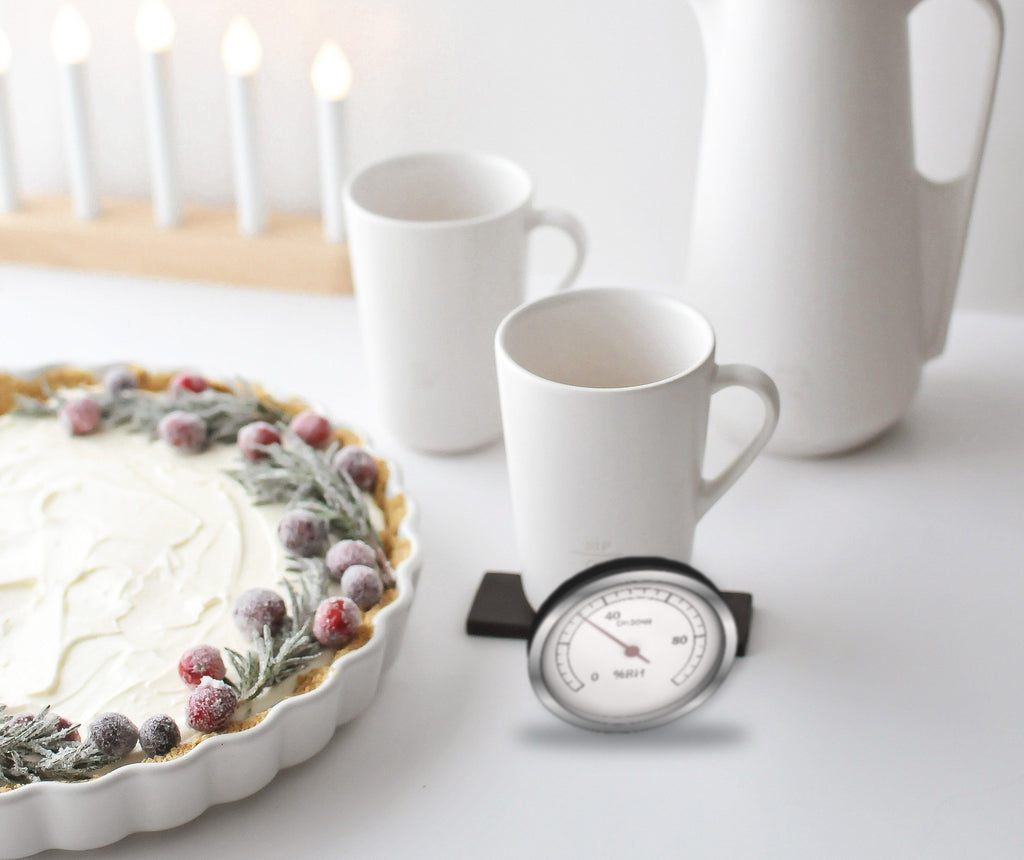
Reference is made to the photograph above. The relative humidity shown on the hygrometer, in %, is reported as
32 %
